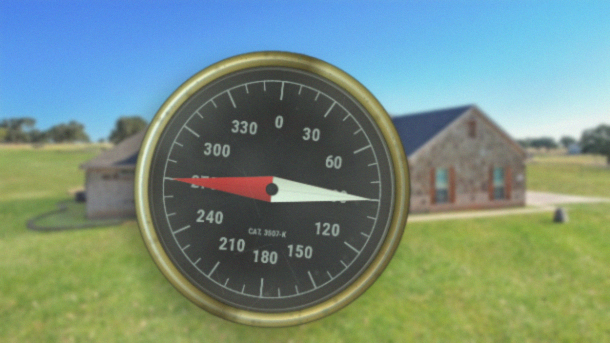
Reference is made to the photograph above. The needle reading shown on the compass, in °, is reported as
270 °
